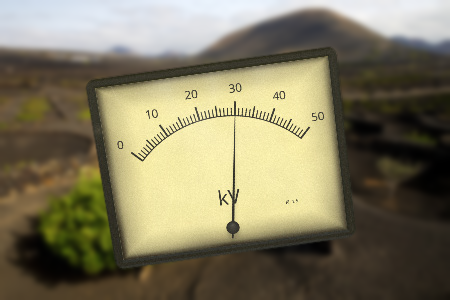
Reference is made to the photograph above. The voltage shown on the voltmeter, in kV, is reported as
30 kV
